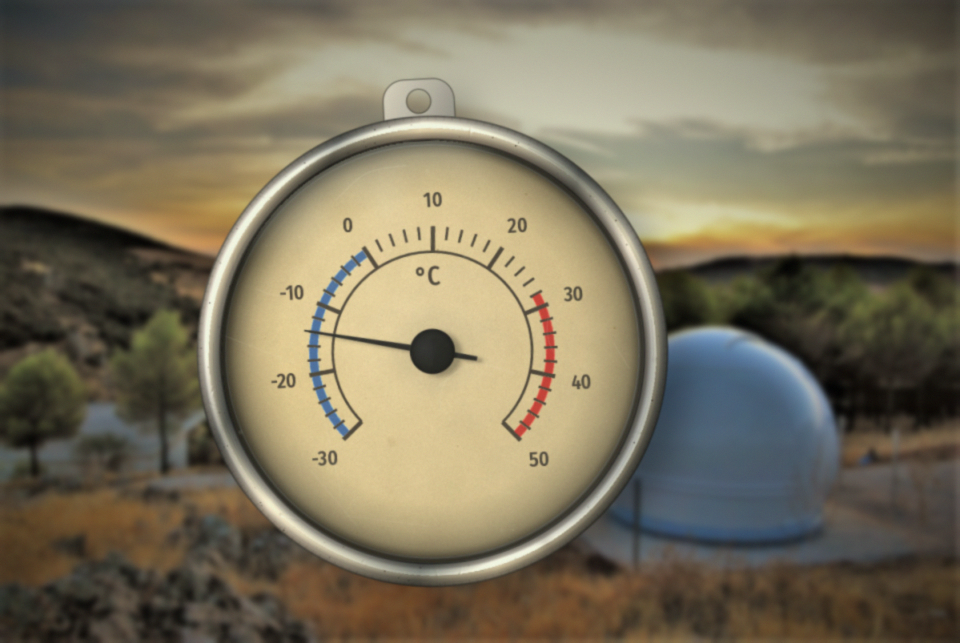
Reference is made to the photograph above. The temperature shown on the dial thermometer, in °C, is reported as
-14 °C
